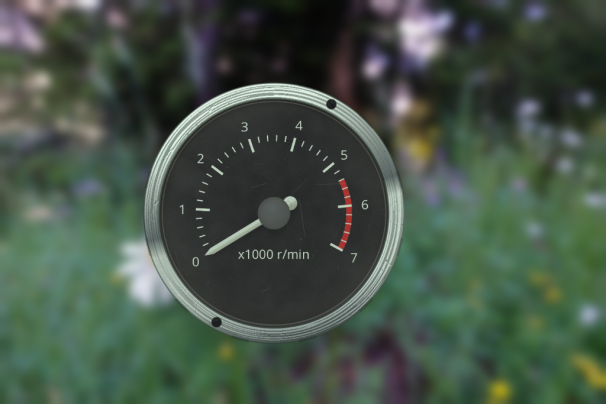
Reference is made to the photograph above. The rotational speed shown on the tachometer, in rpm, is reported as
0 rpm
